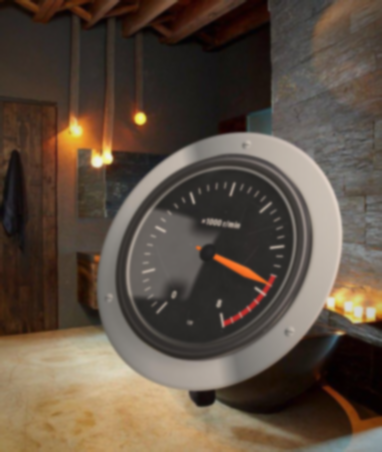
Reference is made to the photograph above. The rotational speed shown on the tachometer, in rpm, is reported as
6800 rpm
